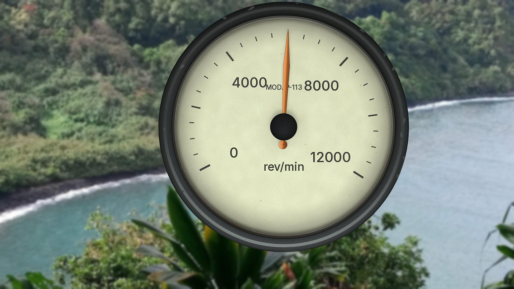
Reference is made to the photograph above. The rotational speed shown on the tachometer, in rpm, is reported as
6000 rpm
